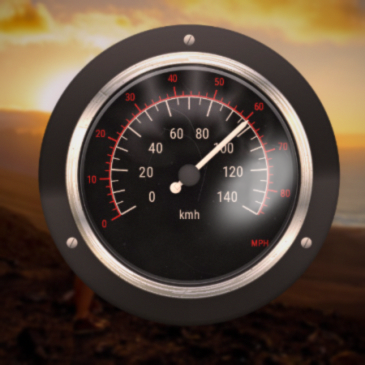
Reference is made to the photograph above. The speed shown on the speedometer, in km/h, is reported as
97.5 km/h
